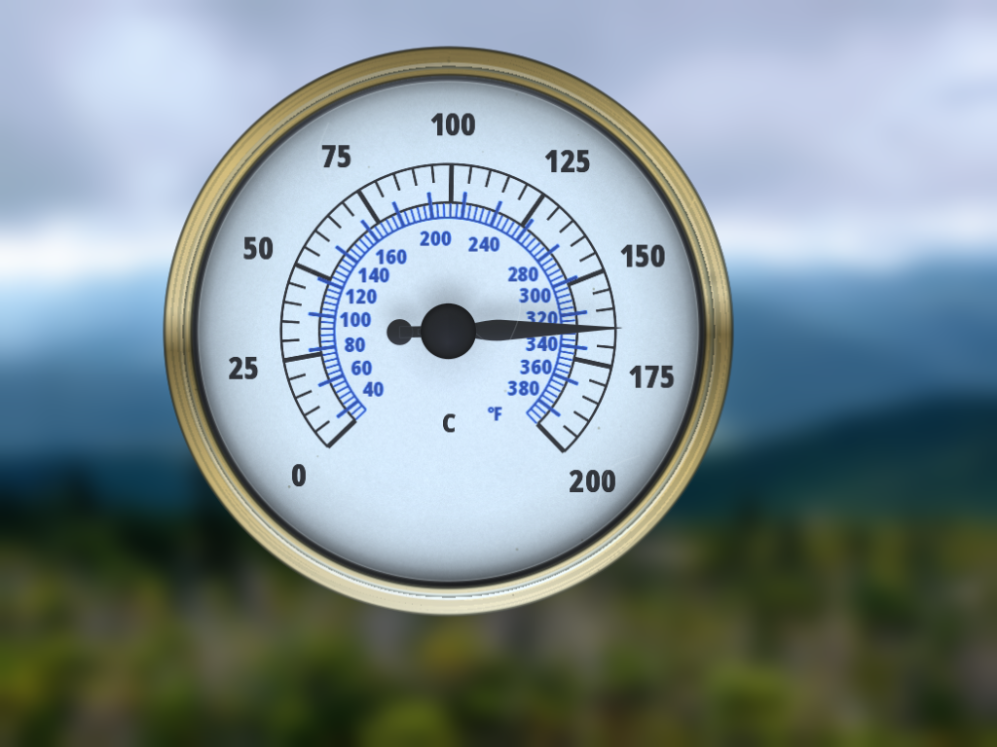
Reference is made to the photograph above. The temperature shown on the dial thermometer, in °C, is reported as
165 °C
